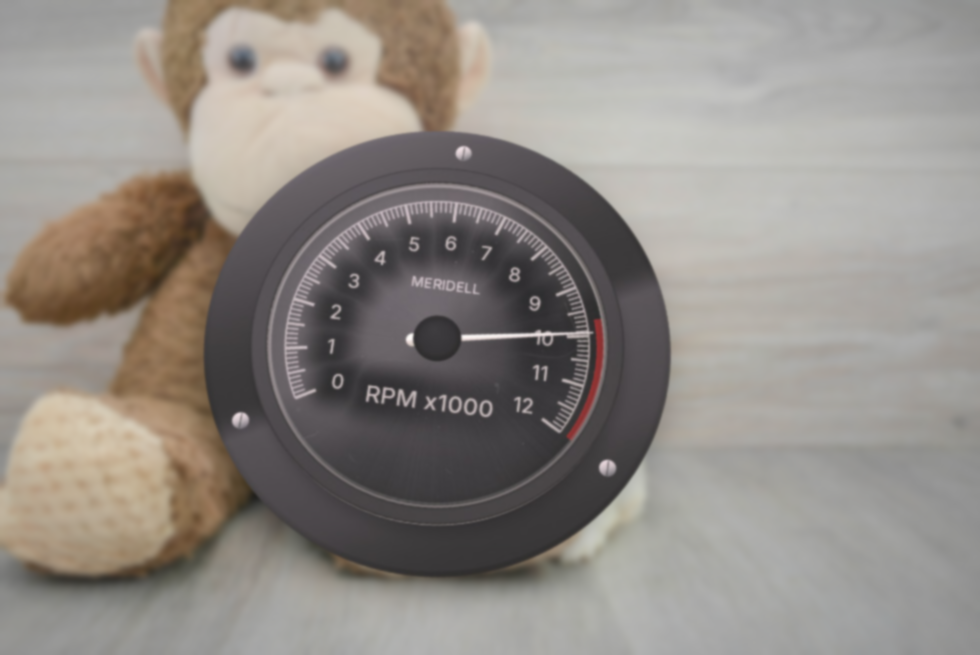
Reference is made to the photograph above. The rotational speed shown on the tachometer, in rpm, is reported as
10000 rpm
